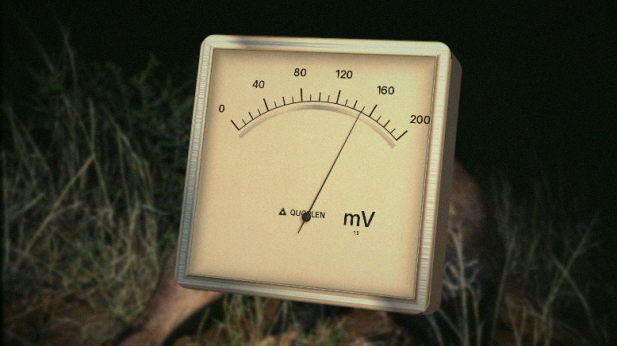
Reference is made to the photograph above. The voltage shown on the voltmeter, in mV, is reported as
150 mV
